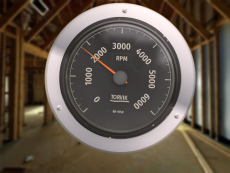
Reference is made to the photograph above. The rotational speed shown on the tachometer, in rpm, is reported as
1800 rpm
